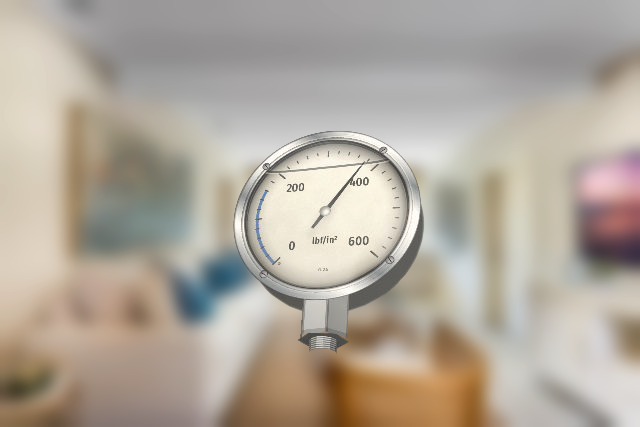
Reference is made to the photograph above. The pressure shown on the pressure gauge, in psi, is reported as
380 psi
